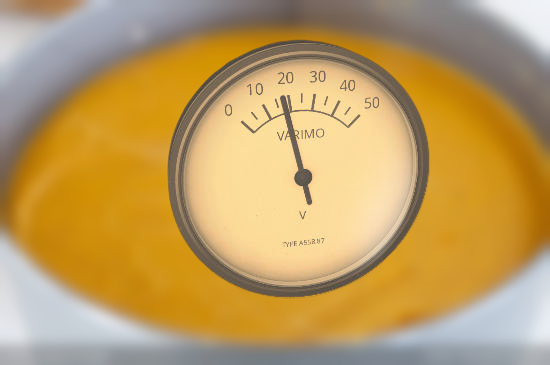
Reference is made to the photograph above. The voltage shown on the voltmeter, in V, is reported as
17.5 V
